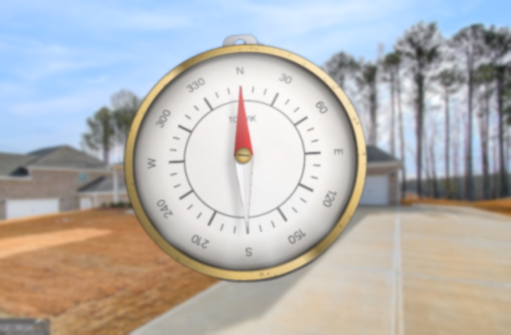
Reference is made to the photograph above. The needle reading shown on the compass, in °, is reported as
0 °
